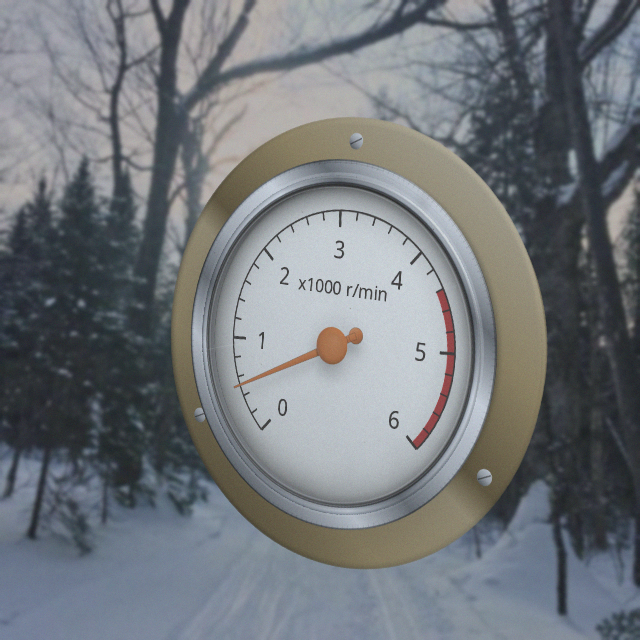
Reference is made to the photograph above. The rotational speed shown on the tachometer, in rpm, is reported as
500 rpm
